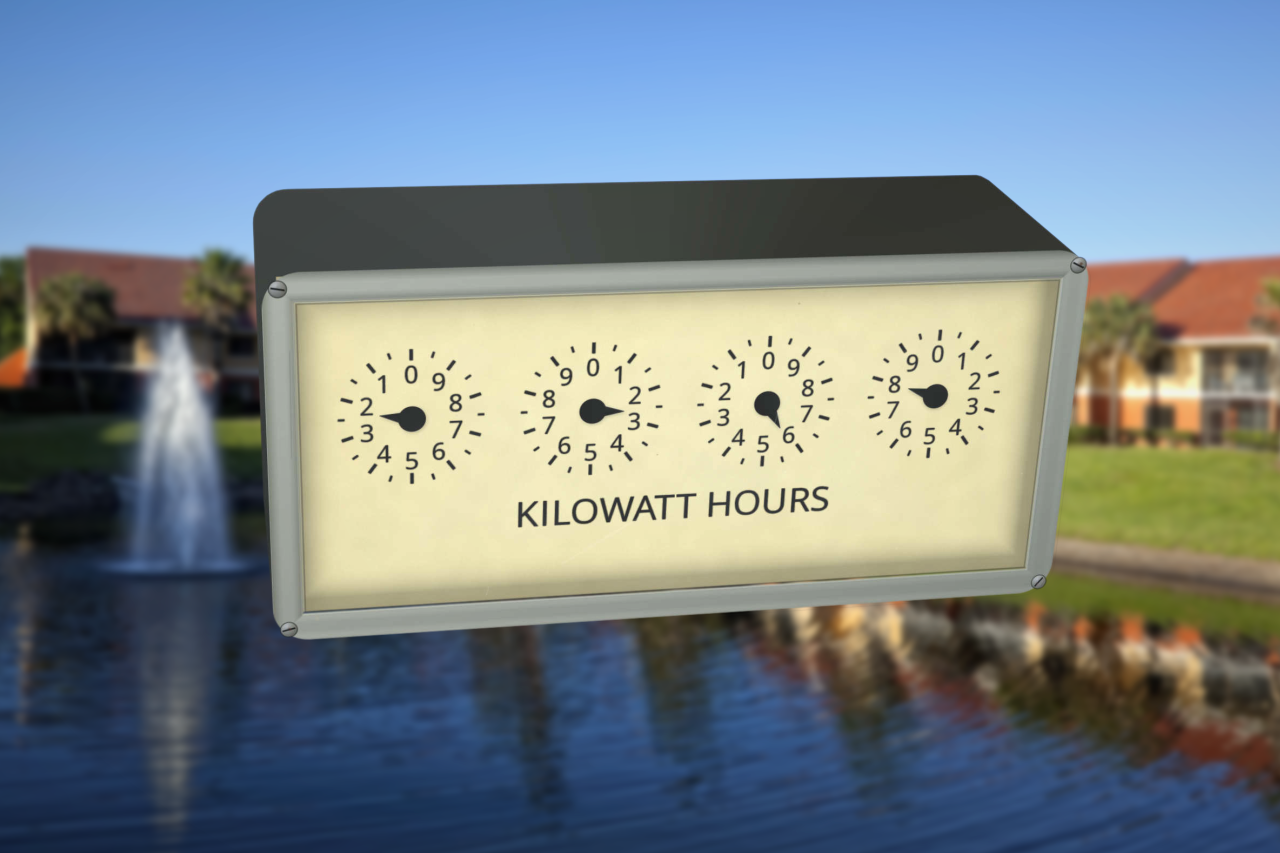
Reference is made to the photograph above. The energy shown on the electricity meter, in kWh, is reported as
2258 kWh
